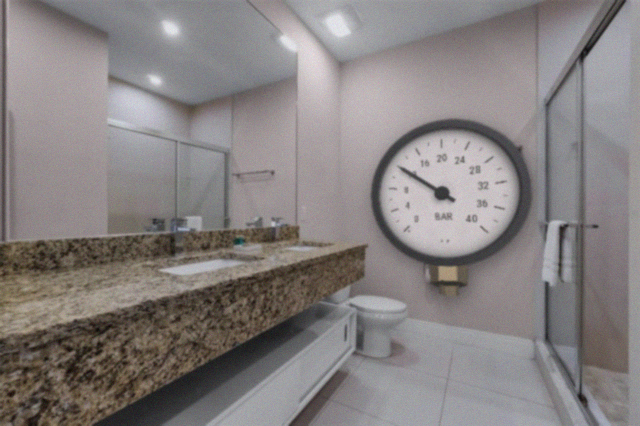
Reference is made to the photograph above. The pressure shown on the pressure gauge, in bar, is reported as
12 bar
